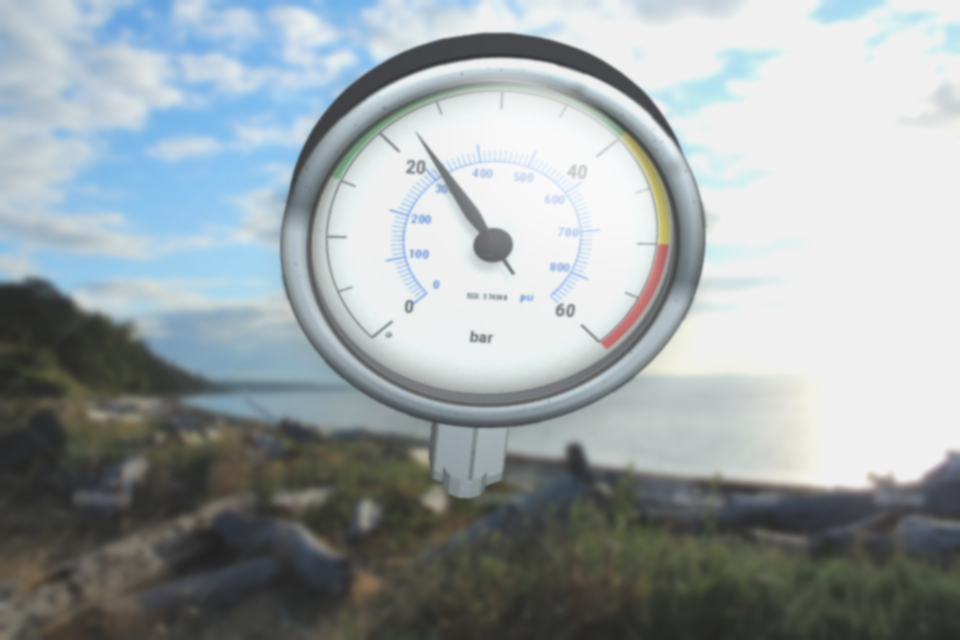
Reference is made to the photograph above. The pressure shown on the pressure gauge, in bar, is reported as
22.5 bar
